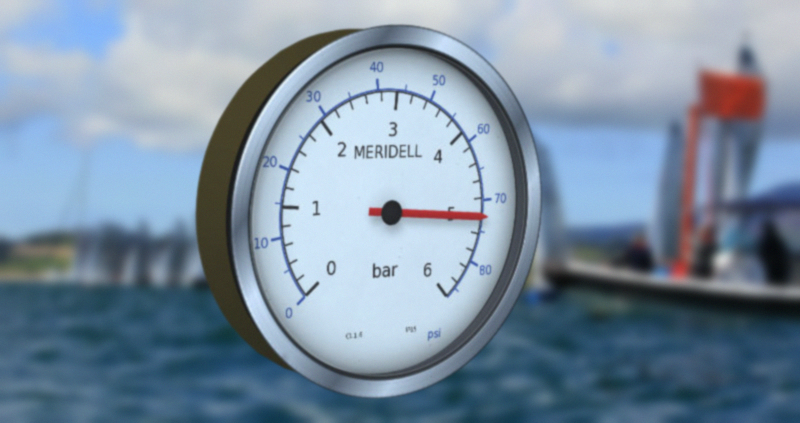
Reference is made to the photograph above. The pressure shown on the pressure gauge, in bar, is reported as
5 bar
